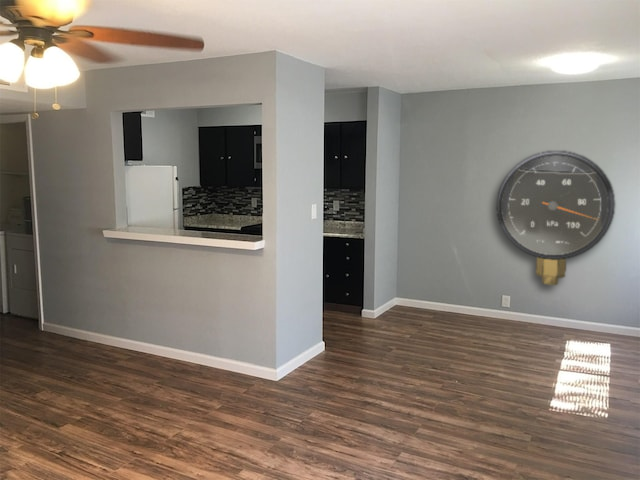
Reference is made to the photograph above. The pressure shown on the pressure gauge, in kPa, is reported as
90 kPa
